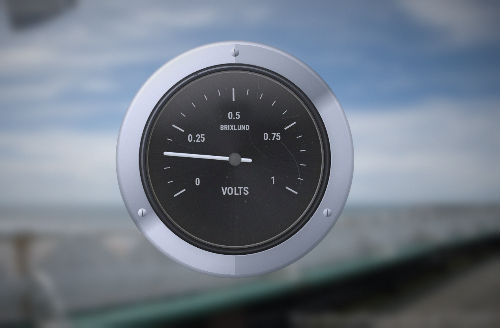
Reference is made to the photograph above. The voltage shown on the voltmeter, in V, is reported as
0.15 V
